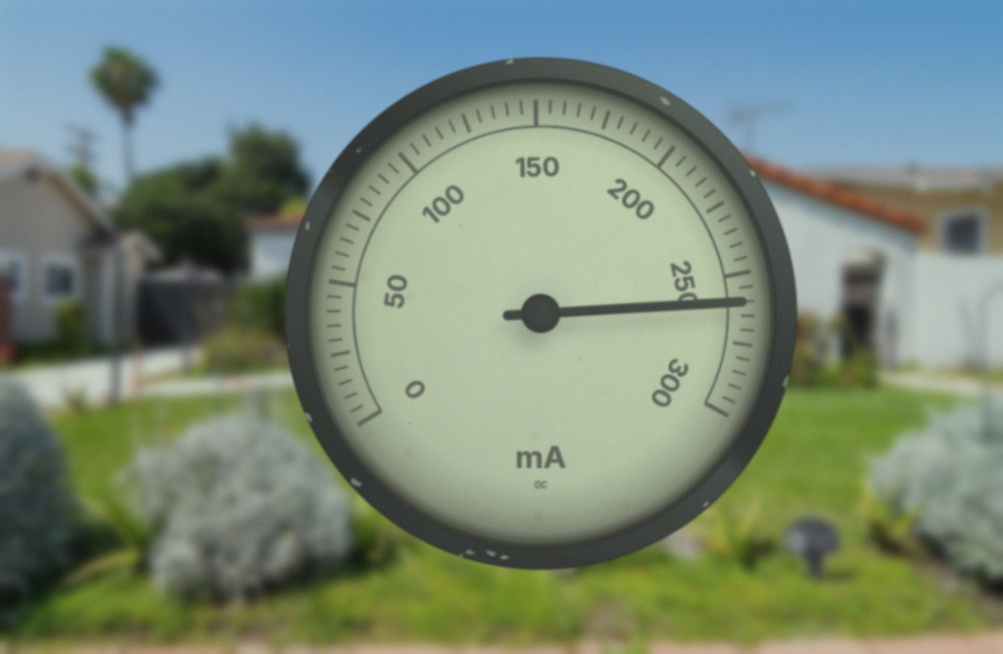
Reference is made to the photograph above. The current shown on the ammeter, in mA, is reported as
260 mA
